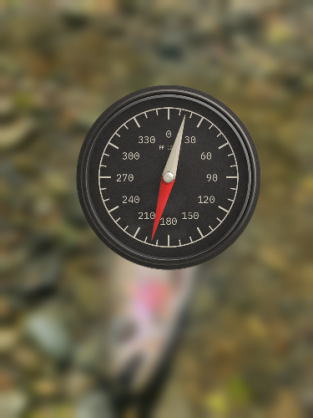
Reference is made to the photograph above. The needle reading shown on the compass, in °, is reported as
195 °
